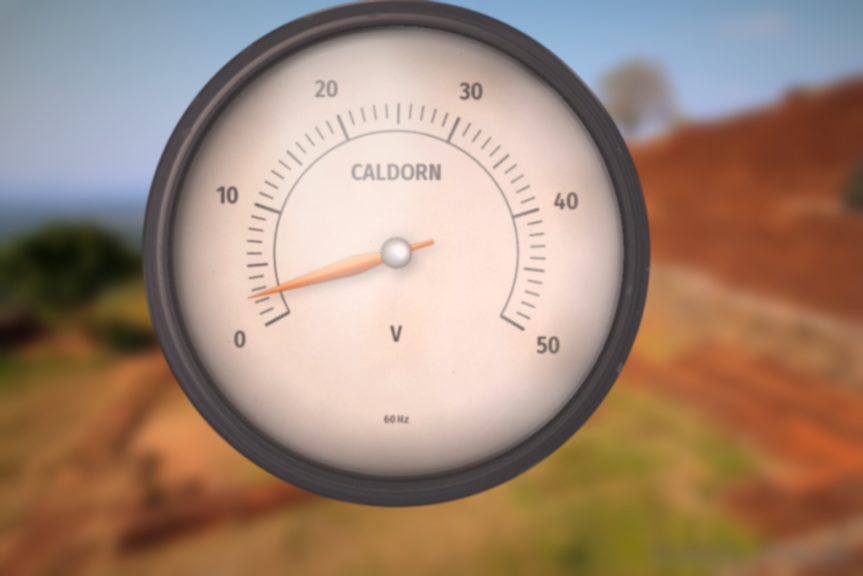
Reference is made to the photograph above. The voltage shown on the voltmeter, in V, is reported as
2.5 V
